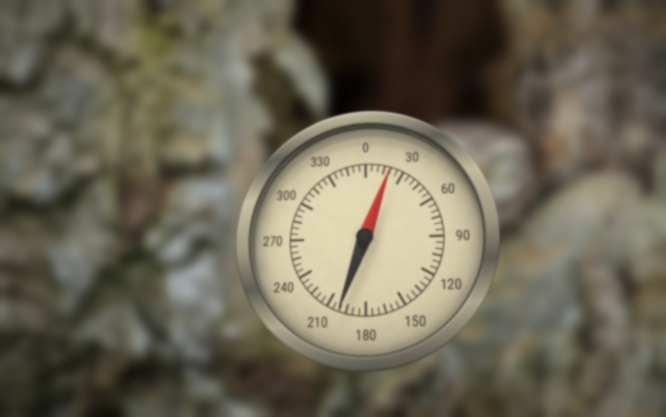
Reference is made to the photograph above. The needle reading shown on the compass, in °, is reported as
20 °
